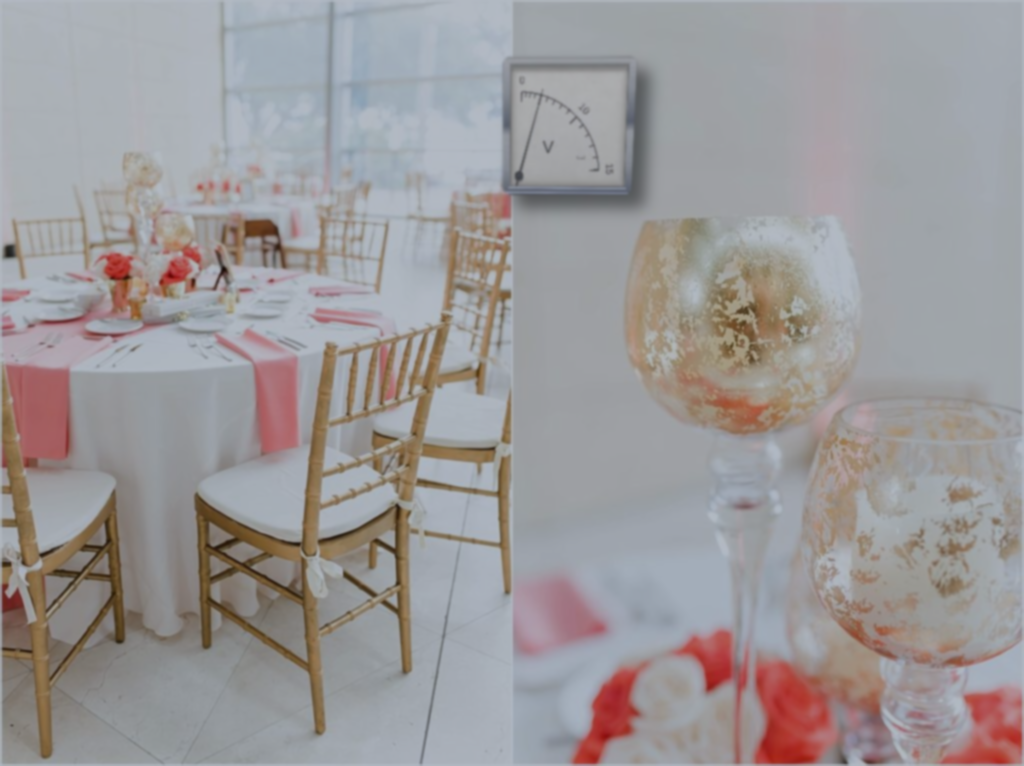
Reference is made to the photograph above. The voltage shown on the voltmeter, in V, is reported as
5 V
